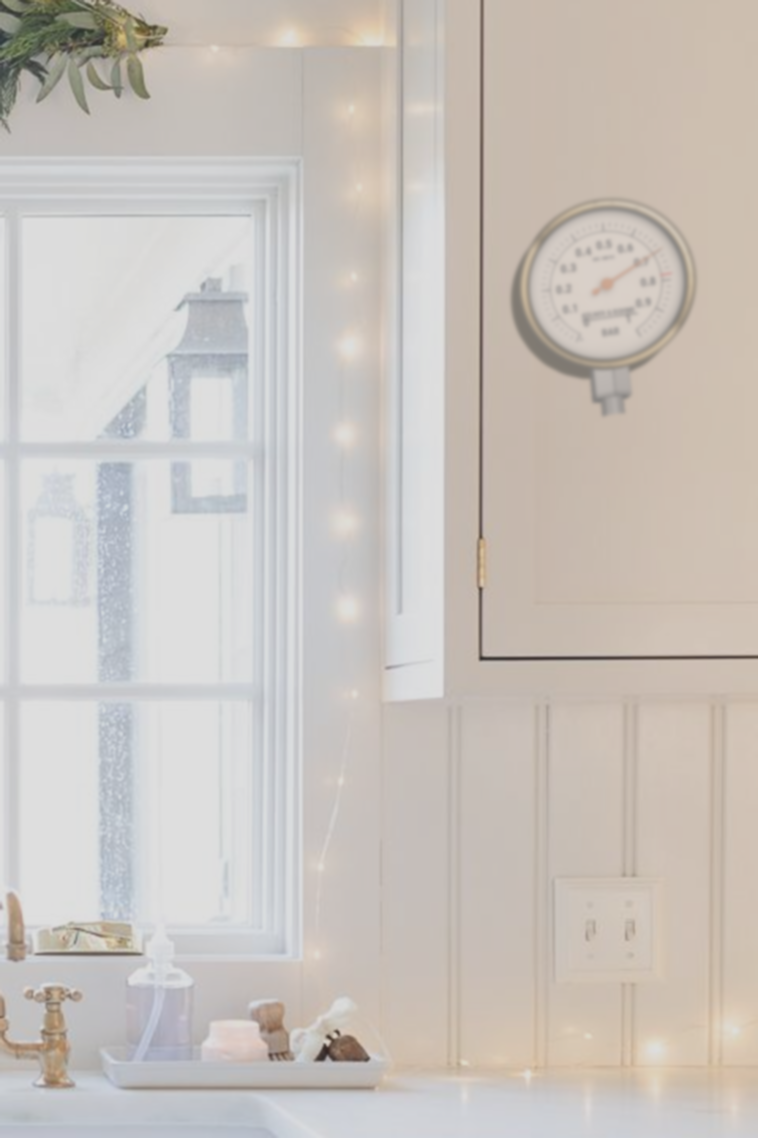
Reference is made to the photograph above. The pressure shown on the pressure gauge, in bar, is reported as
0.7 bar
